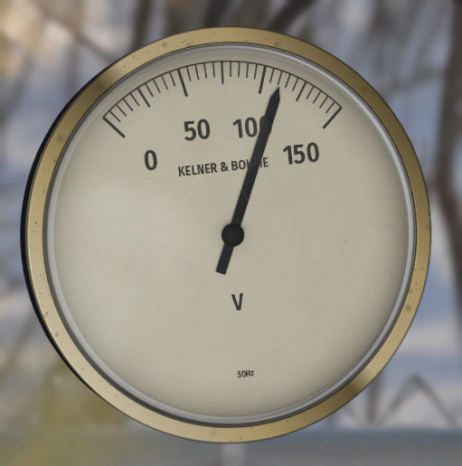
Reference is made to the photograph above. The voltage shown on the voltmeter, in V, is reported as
110 V
